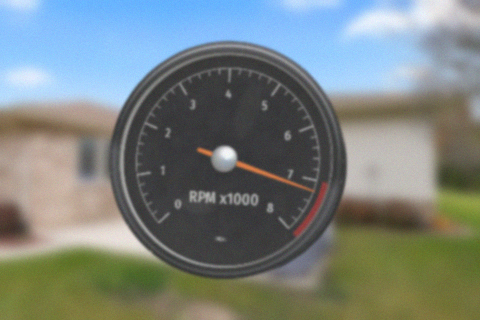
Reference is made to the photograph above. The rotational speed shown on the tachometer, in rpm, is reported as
7200 rpm
